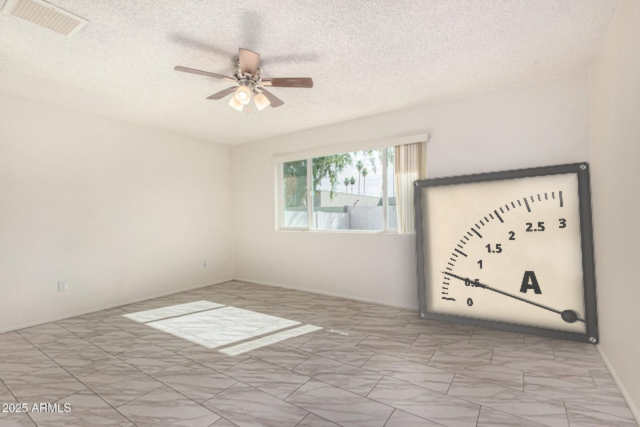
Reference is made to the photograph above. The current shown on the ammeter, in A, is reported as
0.5 A
